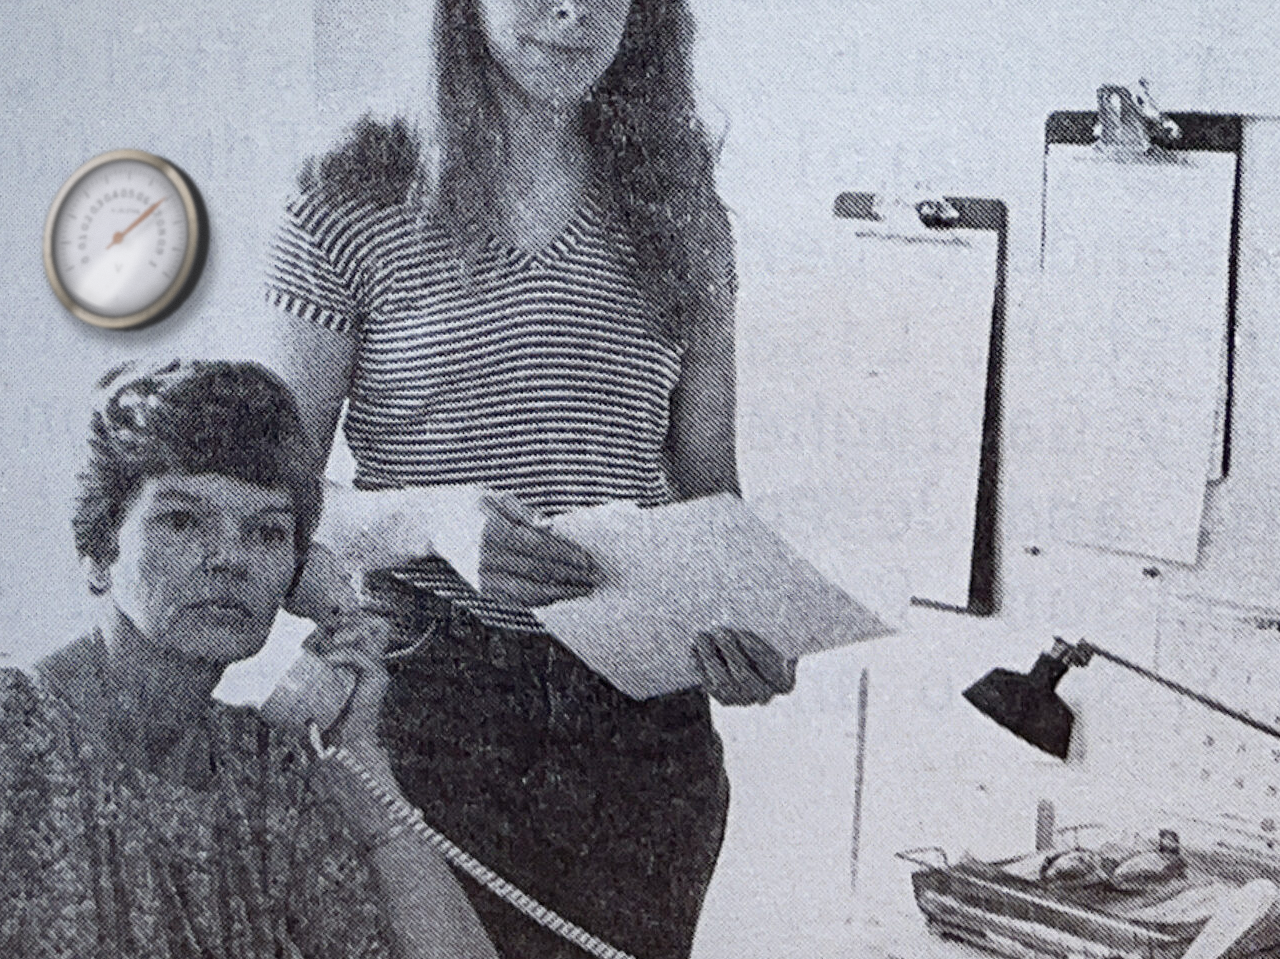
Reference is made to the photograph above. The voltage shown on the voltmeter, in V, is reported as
0.7 V
